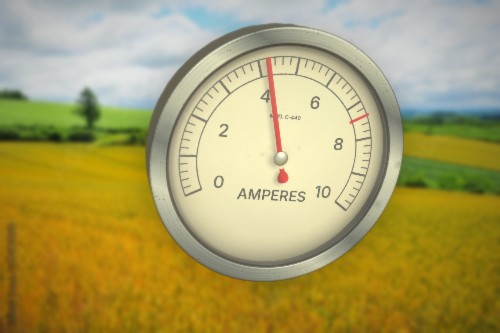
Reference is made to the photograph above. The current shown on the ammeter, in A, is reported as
4.2 A
